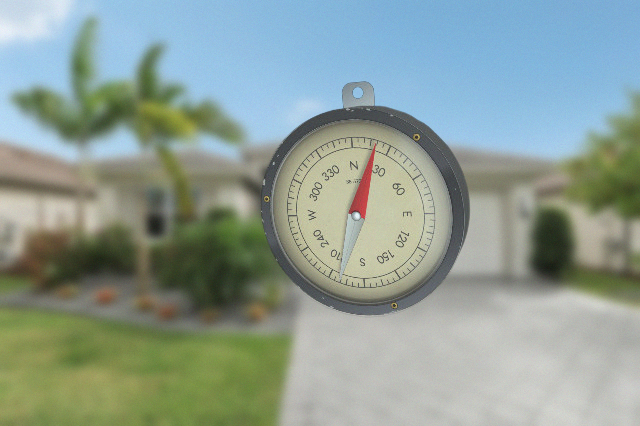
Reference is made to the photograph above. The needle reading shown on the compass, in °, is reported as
20 °
